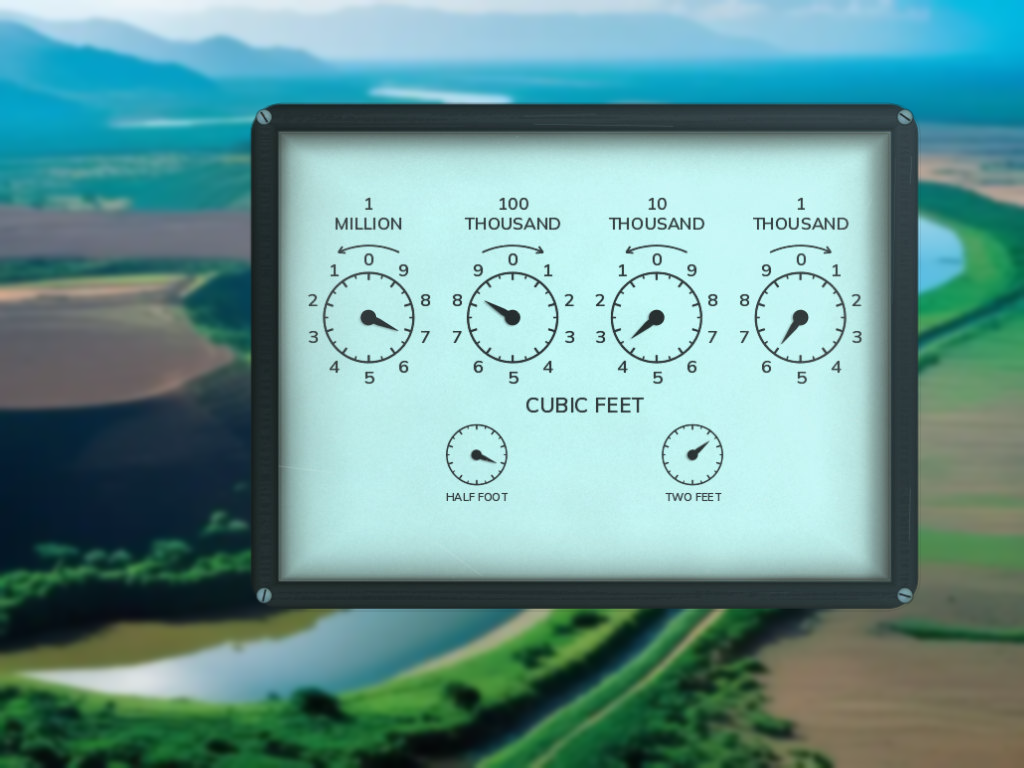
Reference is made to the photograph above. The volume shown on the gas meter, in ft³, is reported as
683600 ft³
